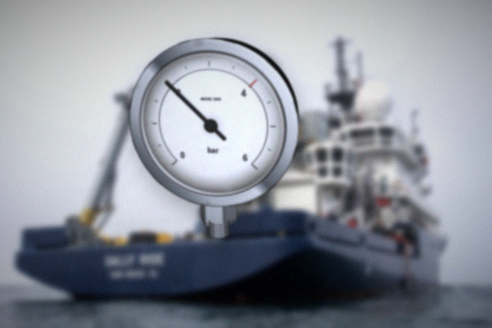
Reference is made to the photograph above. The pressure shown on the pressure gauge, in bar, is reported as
2 bar
